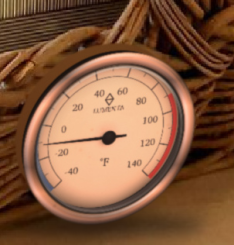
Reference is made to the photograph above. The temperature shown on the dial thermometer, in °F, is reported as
-10 °F
